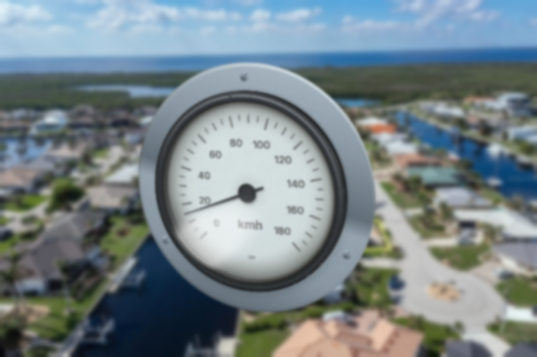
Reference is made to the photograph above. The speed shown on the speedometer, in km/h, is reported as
15 km/h
